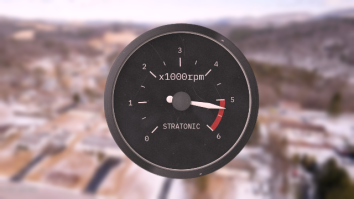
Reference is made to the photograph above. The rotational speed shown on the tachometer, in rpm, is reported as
5250 rpm
